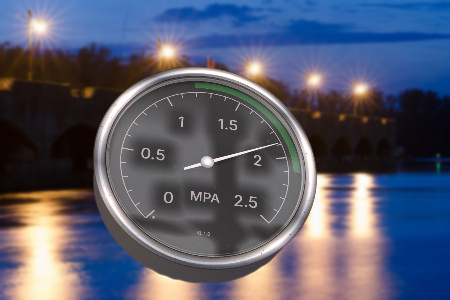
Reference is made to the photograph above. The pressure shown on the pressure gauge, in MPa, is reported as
1.9 MPa
